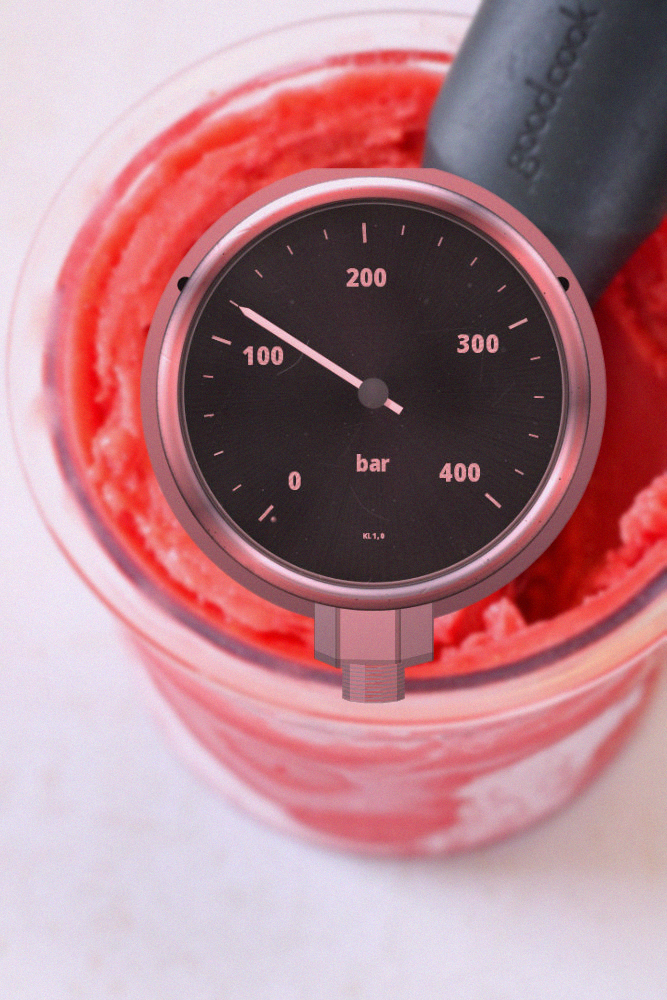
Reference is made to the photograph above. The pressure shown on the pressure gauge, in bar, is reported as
120 bar
